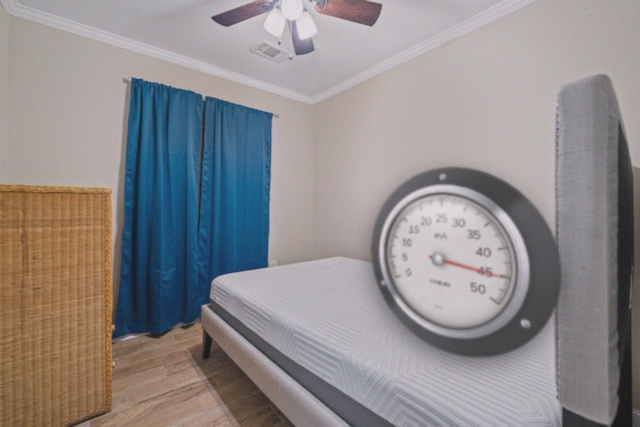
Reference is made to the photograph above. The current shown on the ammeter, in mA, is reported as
45 mA
